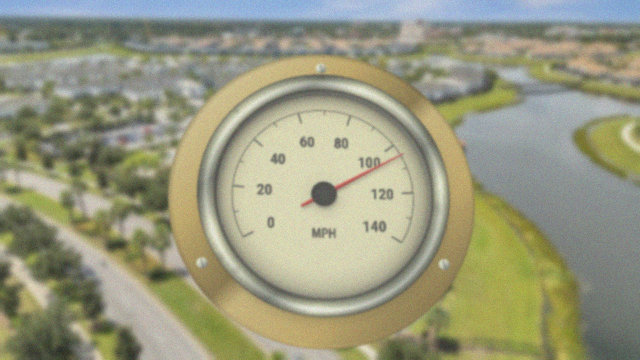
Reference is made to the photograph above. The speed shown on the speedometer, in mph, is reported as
105 mph
